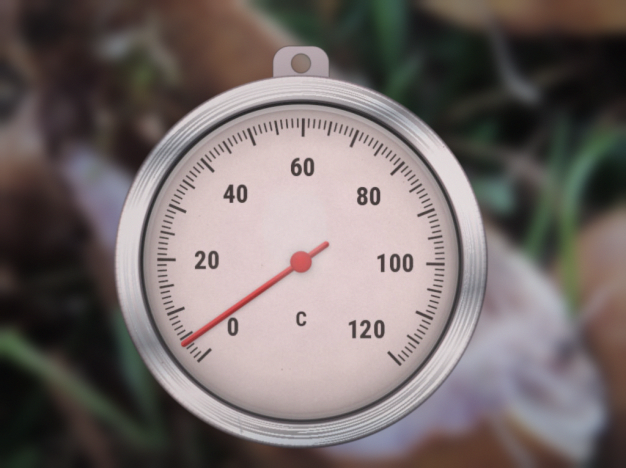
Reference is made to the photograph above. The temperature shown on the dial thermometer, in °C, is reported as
4 °C
